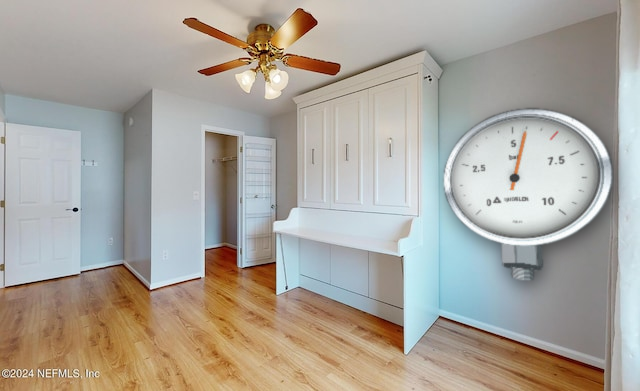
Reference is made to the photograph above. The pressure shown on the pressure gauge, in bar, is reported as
5.5 bar
